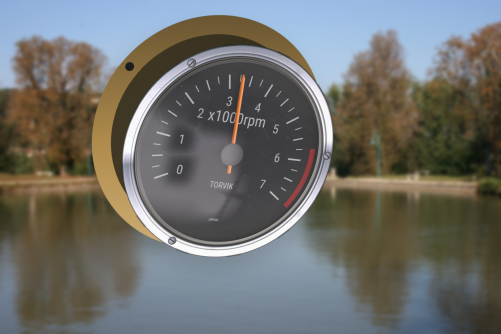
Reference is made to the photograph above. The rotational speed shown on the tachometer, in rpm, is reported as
3250 rpm
